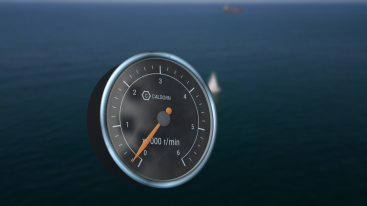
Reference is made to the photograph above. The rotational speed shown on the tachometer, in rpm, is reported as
200 rpm
